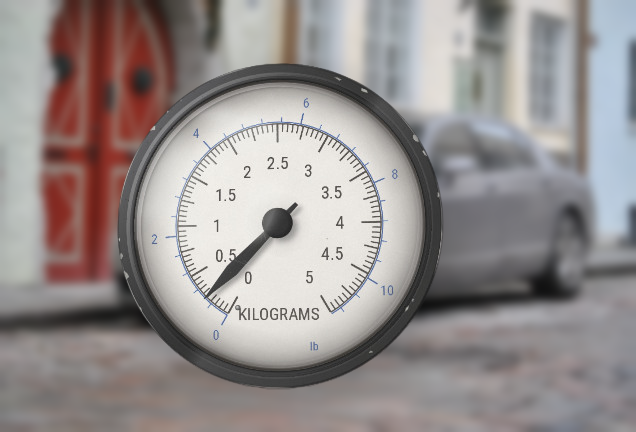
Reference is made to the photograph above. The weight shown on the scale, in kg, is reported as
0.25 kg
